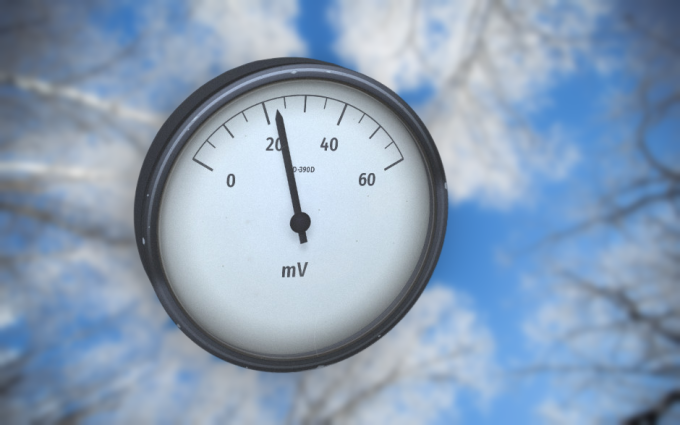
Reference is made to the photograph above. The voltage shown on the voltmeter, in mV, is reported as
22.5 mV
